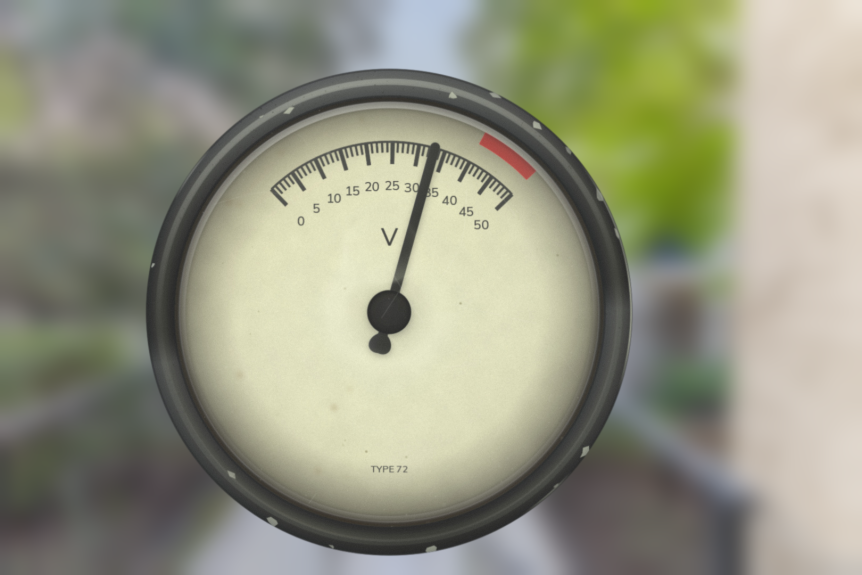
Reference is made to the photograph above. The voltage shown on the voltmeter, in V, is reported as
33 V
